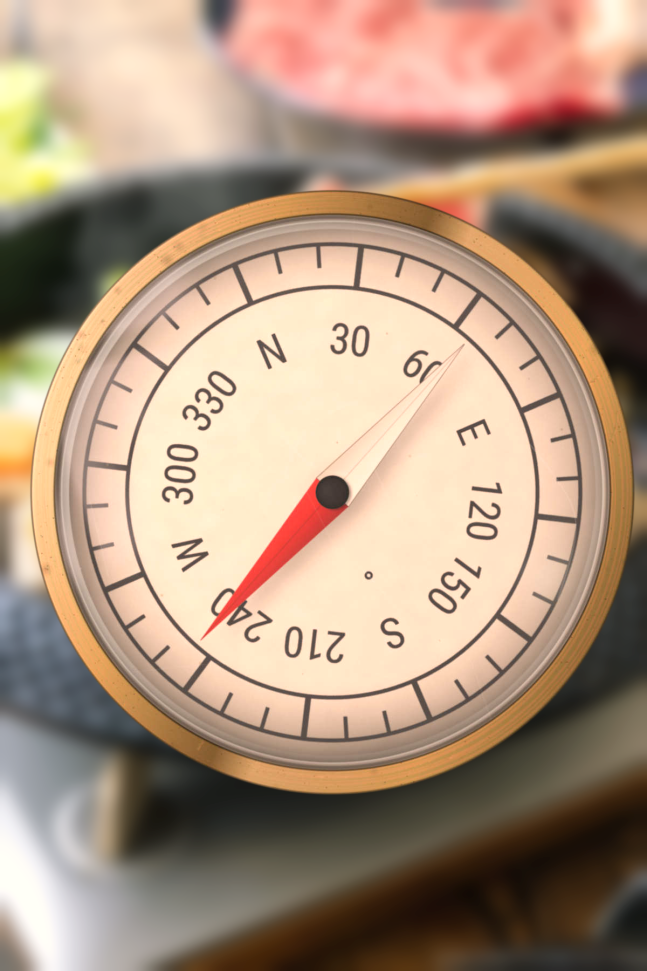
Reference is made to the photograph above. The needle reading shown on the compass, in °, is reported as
245 °
